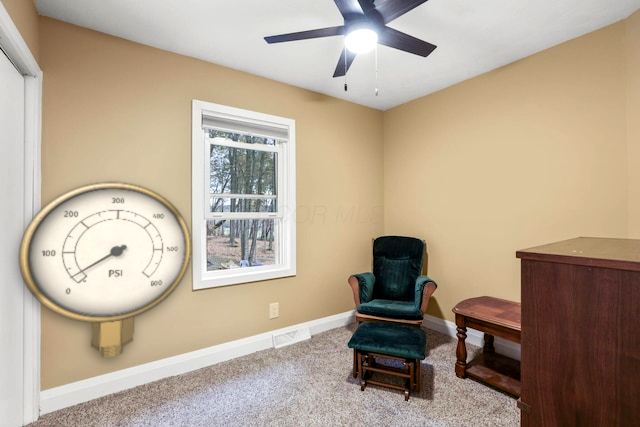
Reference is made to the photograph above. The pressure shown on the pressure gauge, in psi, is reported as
25 psi
